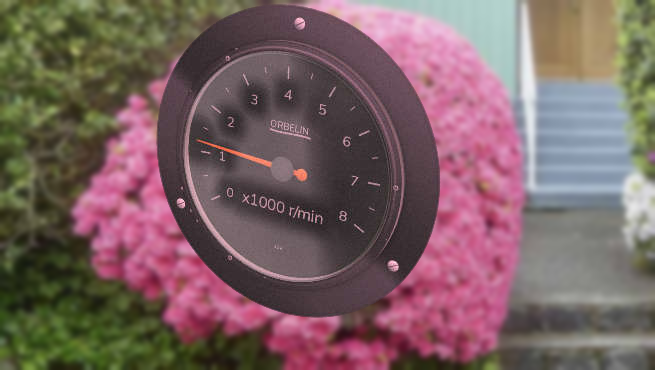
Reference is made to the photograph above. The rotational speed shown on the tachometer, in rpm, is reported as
1250 rpm
